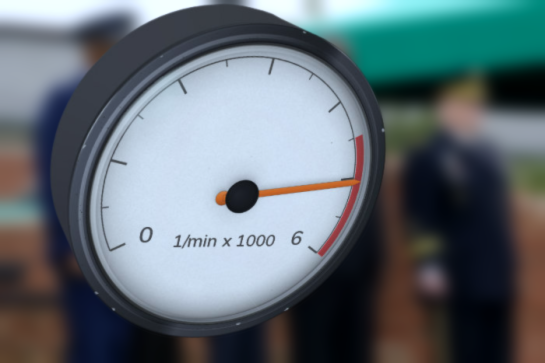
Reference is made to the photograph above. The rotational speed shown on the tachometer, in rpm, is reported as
5000 rpm
